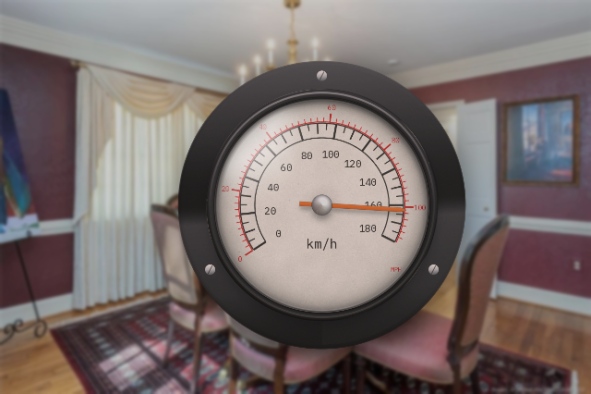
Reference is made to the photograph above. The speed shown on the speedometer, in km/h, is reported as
162.5 km/h
